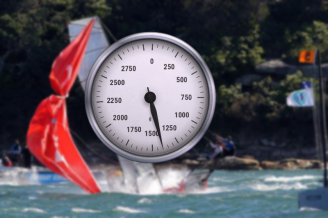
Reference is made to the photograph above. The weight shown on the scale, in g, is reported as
1400 g
